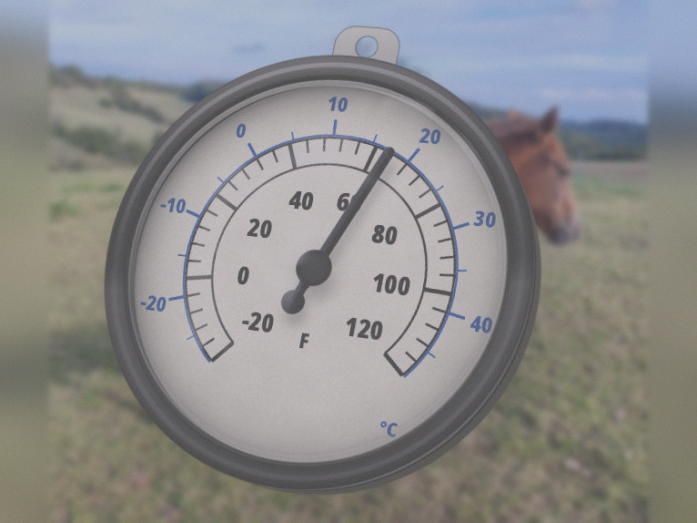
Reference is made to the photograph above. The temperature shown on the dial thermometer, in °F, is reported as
64 °F
